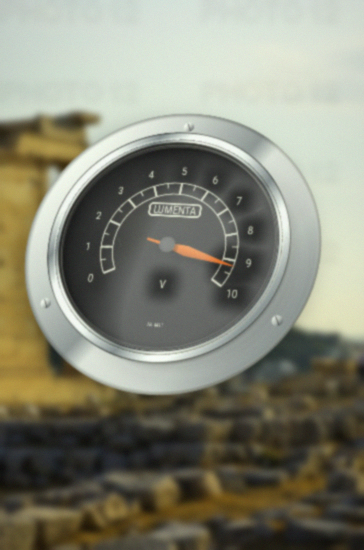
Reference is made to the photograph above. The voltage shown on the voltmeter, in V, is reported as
9.25 V
